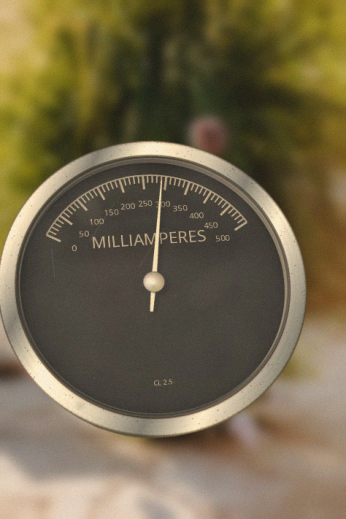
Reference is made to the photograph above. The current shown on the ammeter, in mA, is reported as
290 mA
